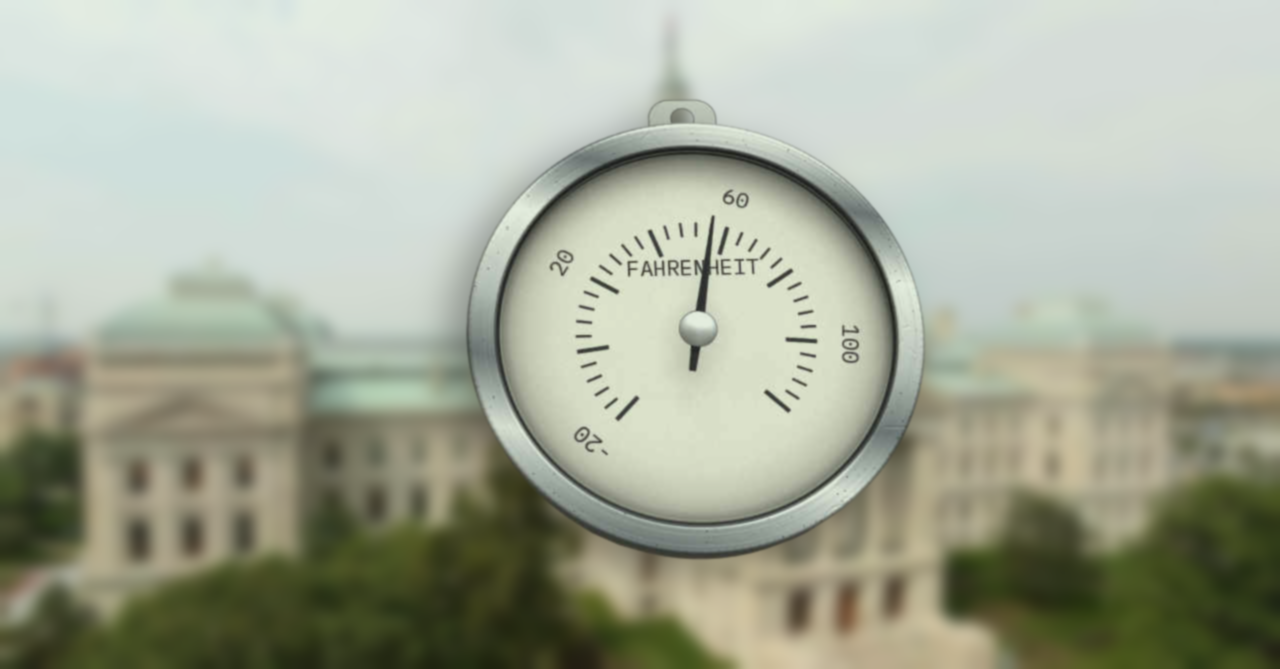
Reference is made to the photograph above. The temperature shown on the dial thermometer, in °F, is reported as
56 °F
